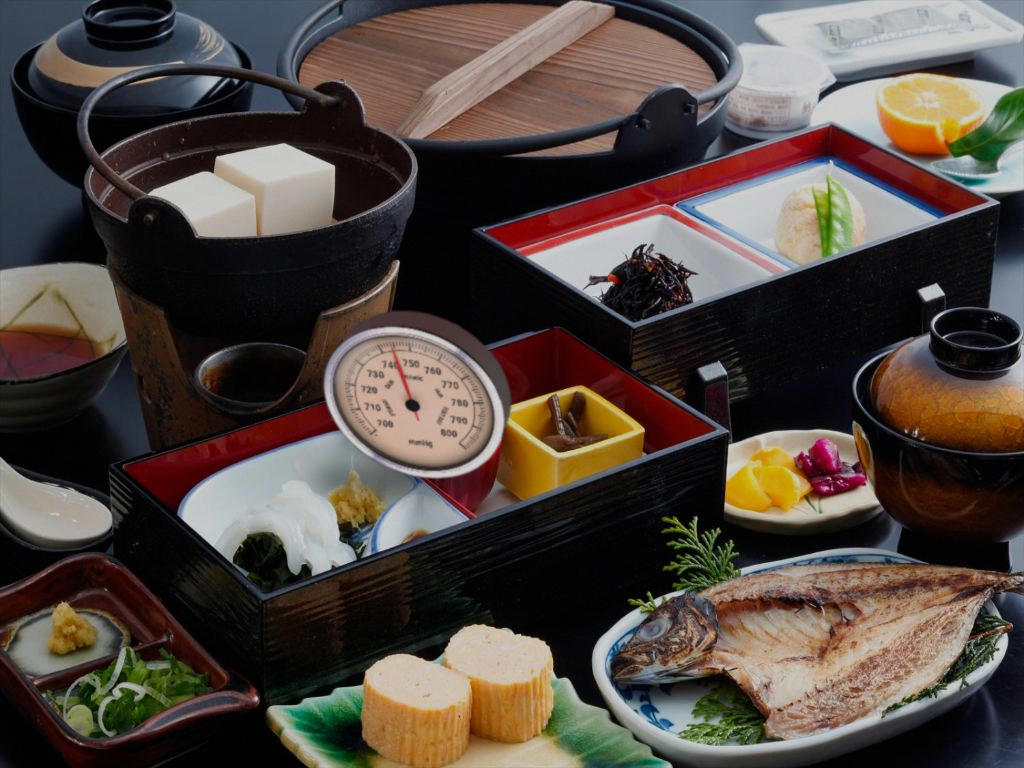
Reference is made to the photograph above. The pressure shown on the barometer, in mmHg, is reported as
745 mmHg
